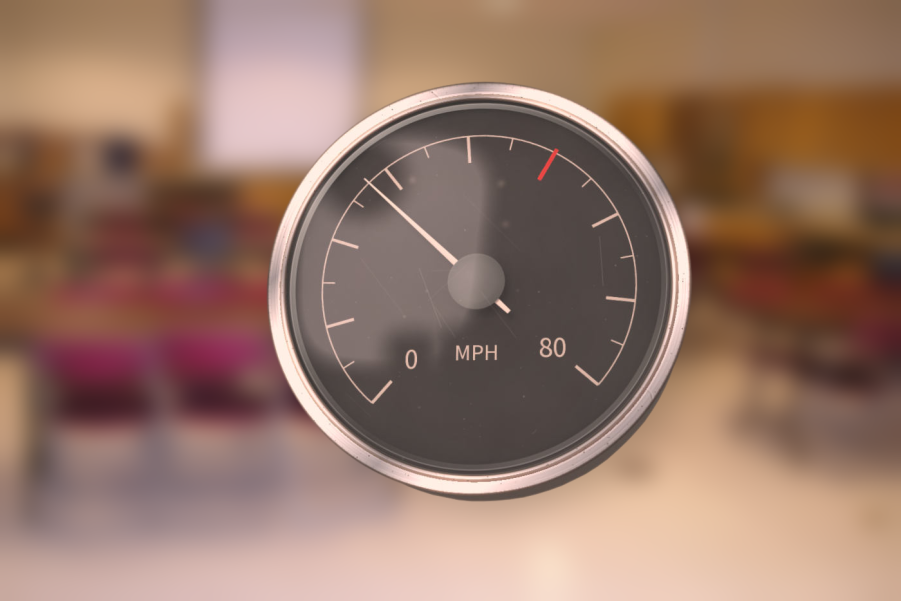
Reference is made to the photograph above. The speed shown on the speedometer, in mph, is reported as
27.5 mph
